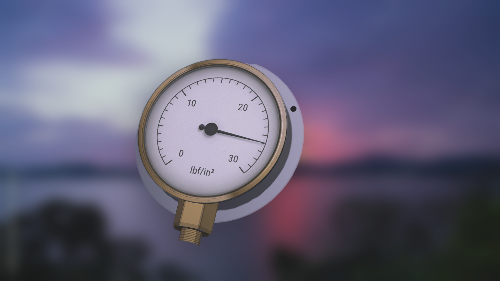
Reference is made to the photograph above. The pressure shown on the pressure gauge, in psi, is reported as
26 psi
